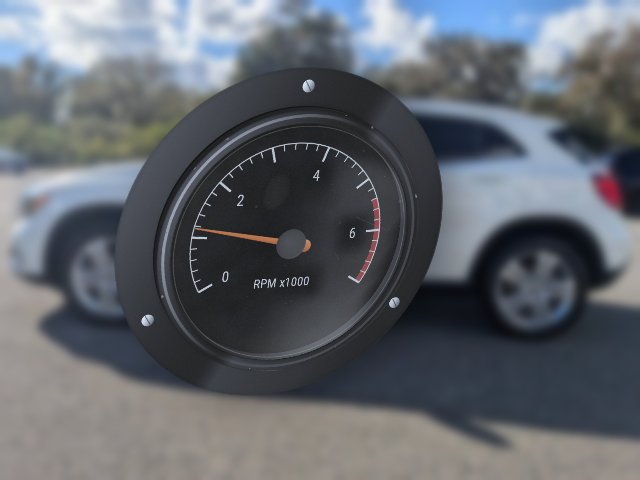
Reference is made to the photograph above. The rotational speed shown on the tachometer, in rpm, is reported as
1200 rpm
